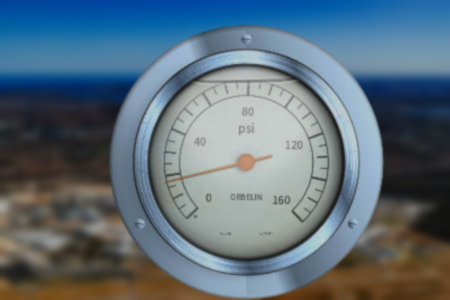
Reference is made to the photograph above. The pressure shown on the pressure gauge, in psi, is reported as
17.5 psi
